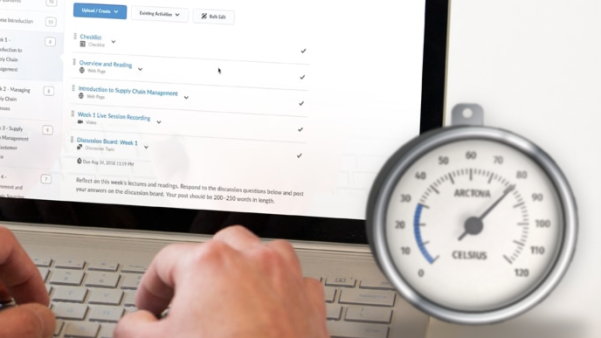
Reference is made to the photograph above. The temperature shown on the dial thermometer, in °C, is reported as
80 °C
